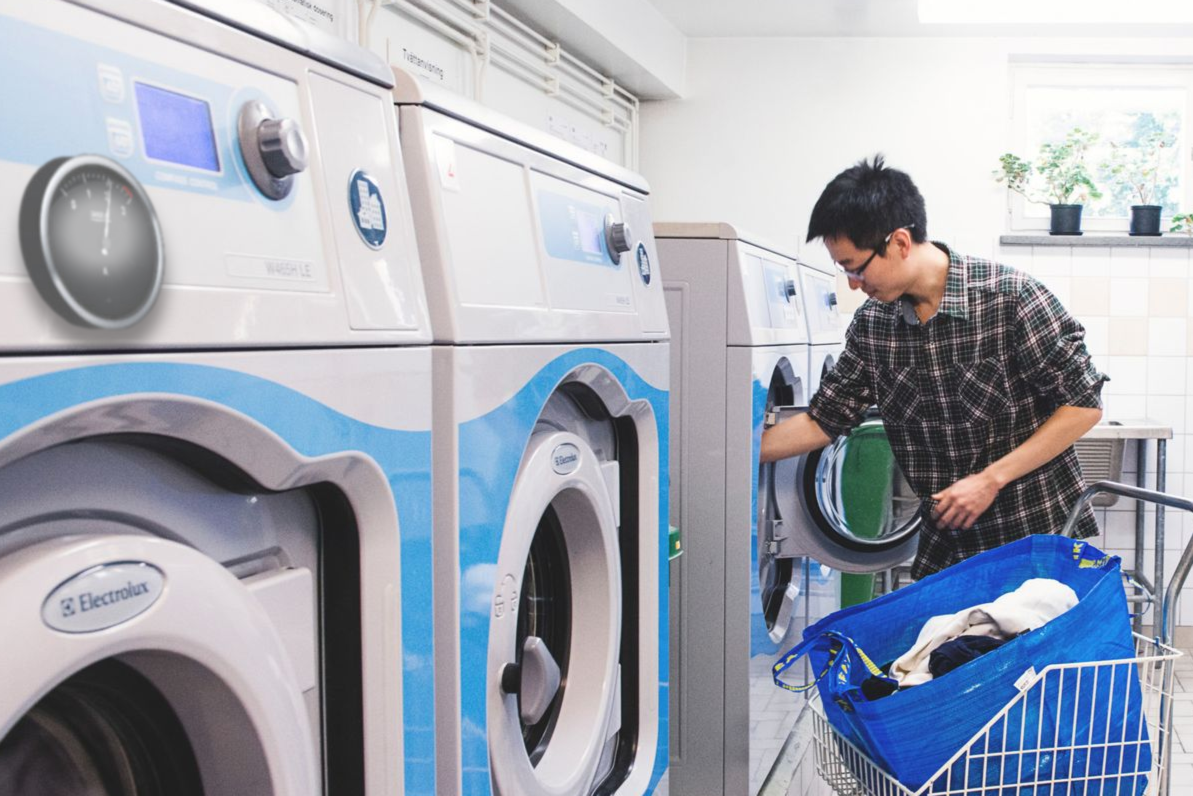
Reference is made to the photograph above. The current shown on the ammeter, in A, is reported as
2 A
